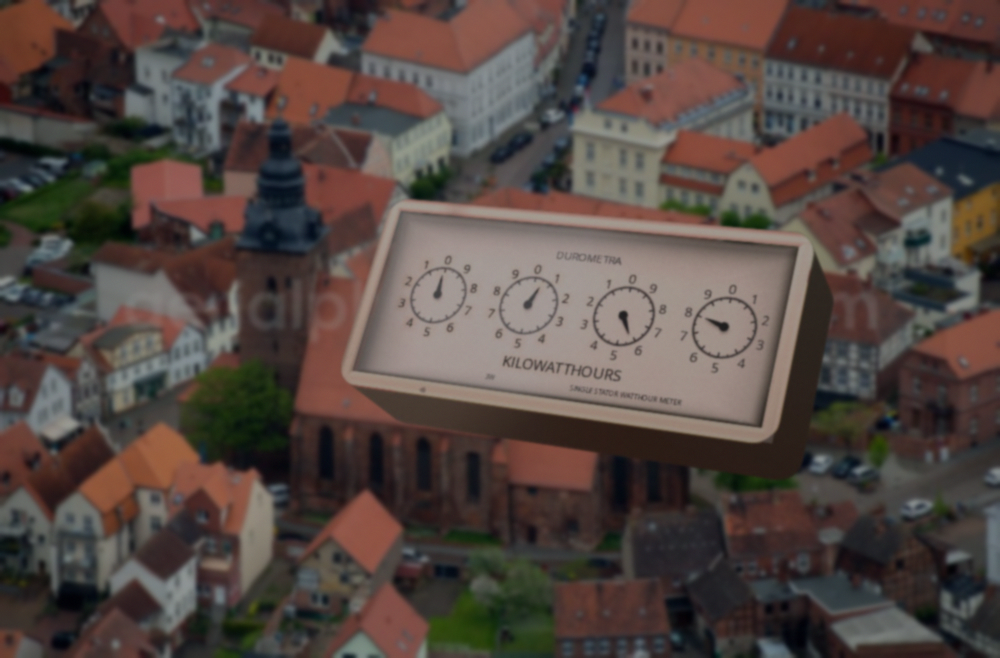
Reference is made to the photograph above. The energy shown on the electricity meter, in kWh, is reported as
58 kWh
